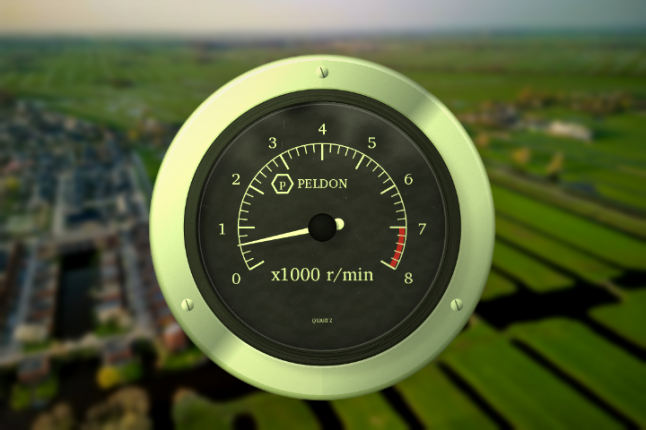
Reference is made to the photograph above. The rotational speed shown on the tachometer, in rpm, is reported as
600 rpm
